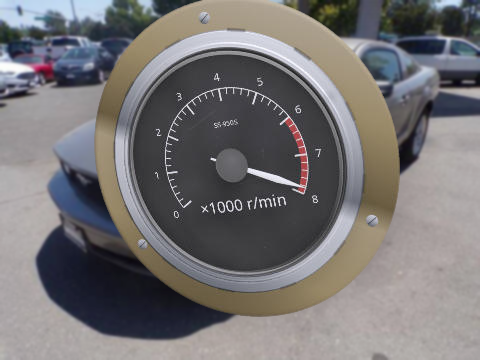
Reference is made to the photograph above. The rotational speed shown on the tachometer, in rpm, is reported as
7800 rpm
